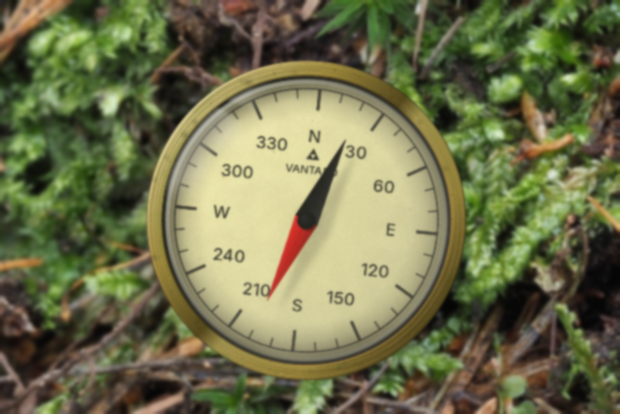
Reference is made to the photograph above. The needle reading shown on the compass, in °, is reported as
200 °
